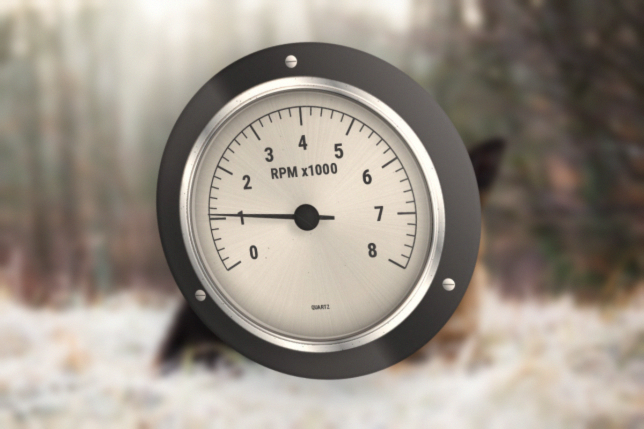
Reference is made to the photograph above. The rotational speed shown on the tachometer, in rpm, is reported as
1100 rpm
